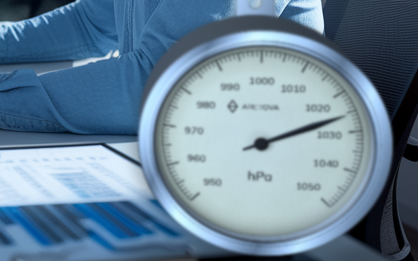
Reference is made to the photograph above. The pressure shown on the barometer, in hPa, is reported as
1025 hPa
